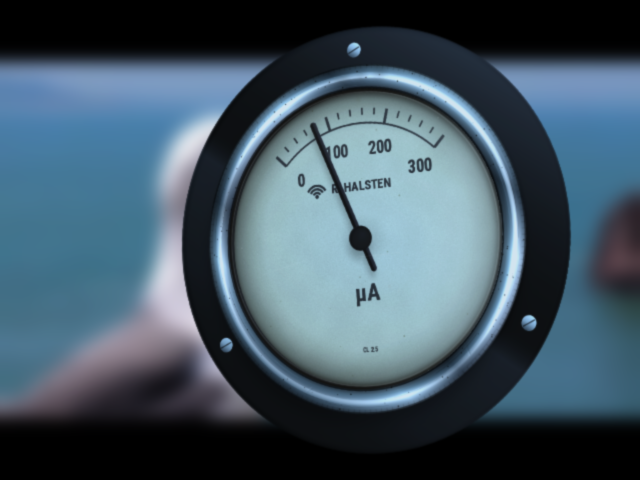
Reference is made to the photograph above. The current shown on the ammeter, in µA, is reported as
80 µA
